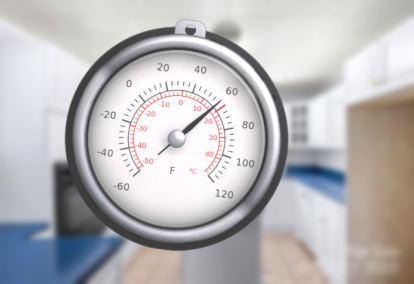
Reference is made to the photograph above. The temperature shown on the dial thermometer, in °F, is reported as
60 °F
